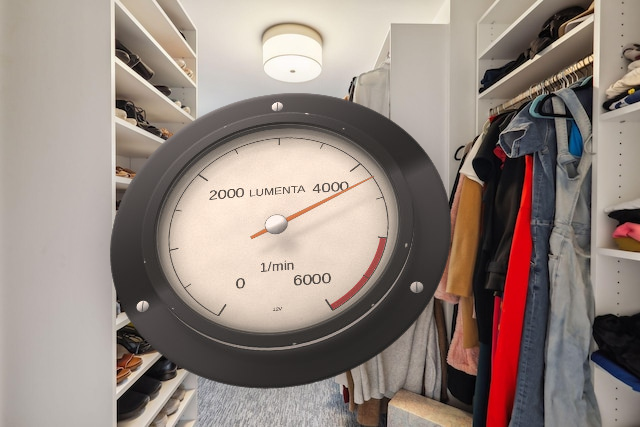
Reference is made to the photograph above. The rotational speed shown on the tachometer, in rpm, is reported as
4250 rpm
